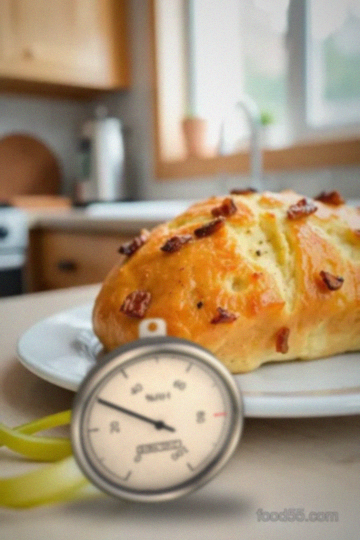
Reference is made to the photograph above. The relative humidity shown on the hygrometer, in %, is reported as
30 %
